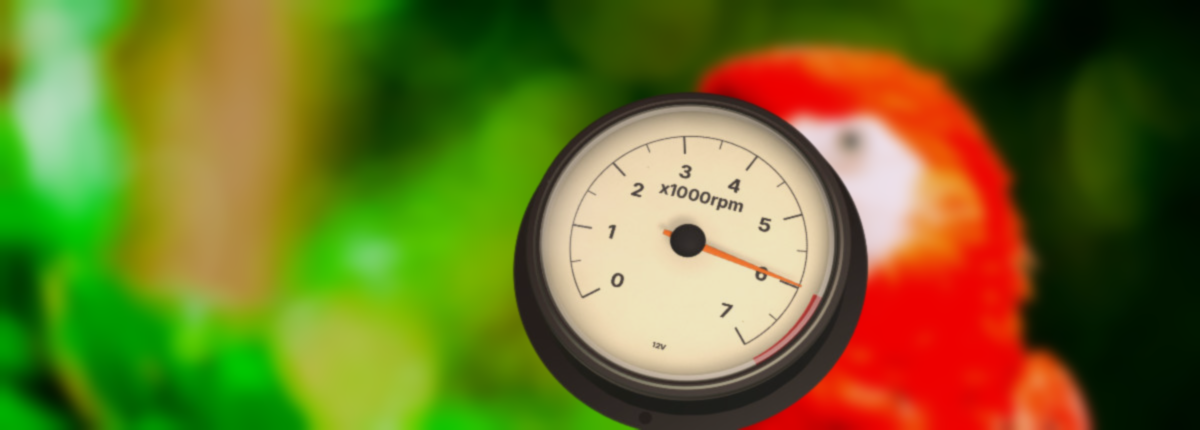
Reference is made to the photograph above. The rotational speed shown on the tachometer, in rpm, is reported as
6000 rpm
